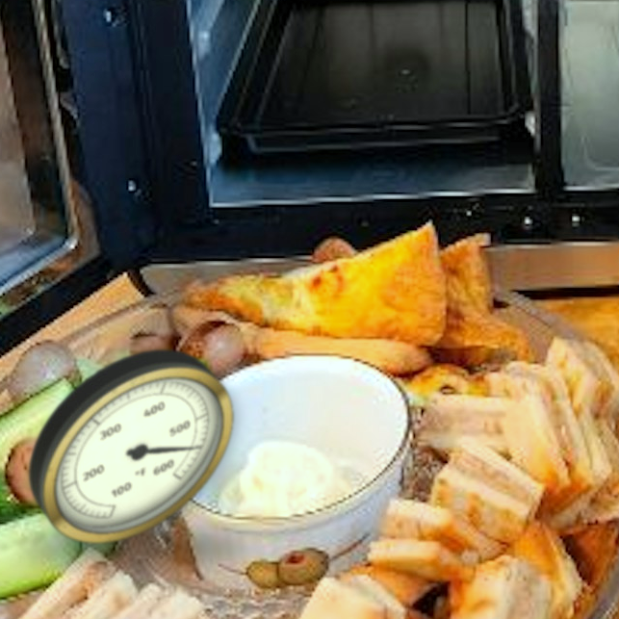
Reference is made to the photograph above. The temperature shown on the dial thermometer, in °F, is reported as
550 °F
